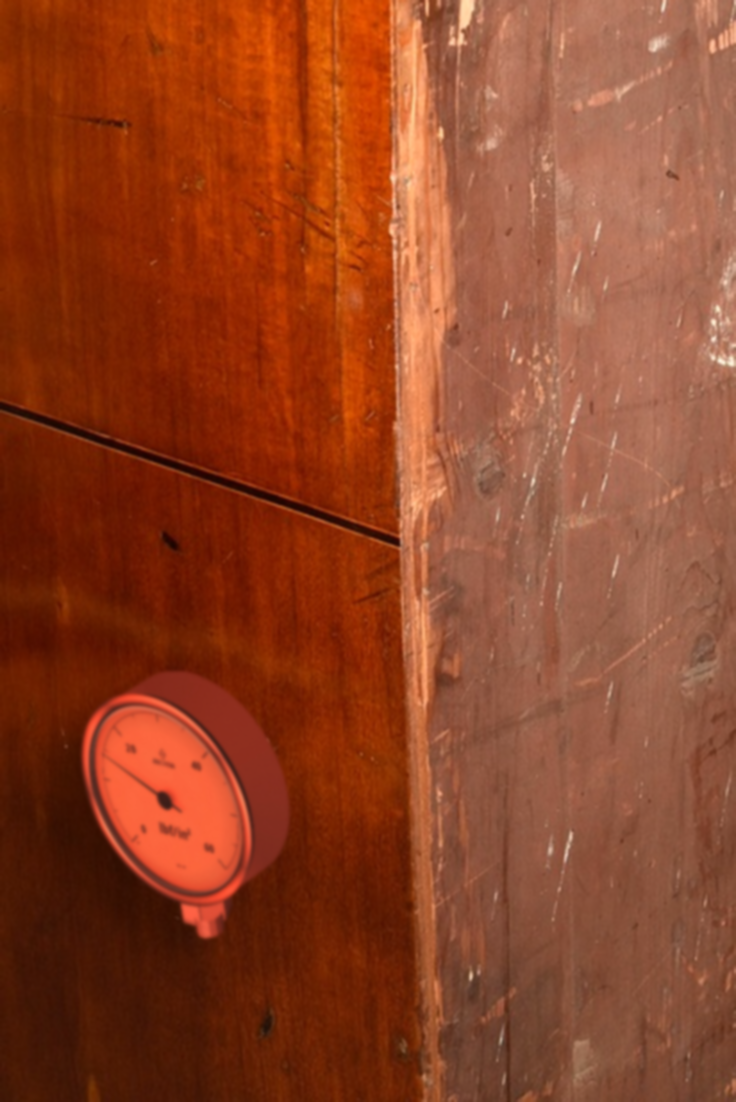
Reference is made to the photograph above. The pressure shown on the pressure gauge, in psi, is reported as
15 psi
